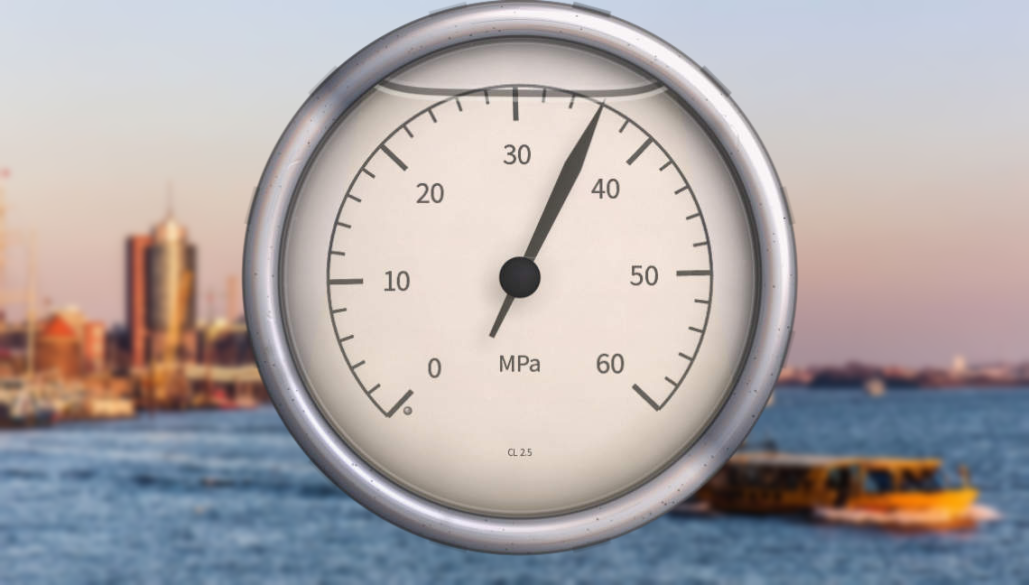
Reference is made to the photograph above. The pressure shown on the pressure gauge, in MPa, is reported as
36 MPa
